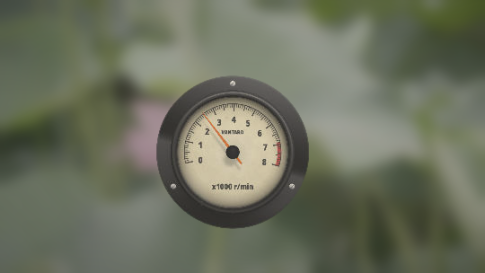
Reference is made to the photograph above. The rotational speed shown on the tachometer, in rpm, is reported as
2500 rpm
